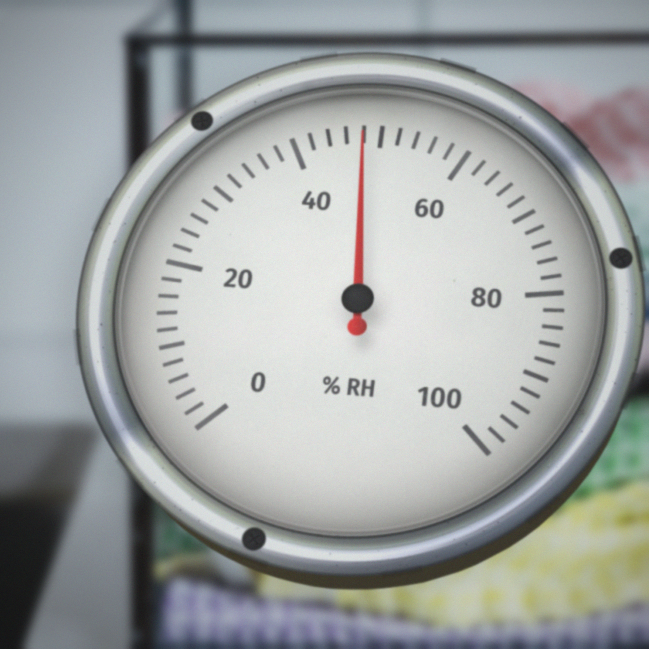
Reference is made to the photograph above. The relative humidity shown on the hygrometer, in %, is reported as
48 %
